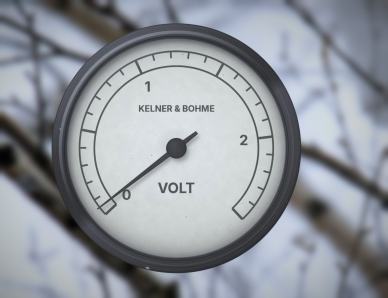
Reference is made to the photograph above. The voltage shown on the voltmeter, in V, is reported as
0.05 V
